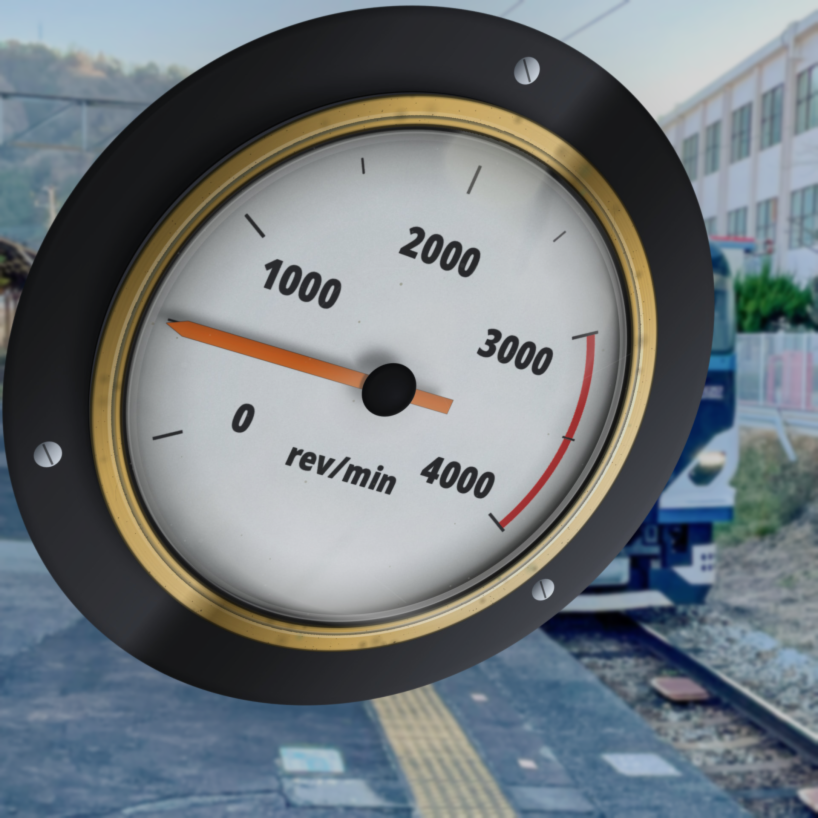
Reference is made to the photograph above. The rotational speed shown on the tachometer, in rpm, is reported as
500 rpm
